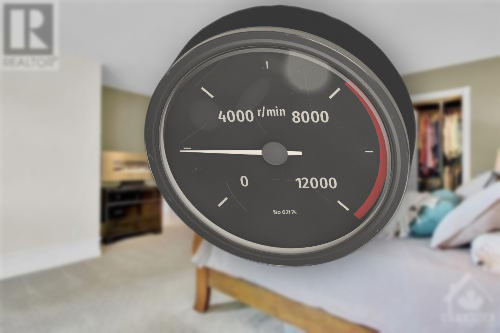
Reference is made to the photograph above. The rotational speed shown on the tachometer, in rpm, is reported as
2000 rpm
